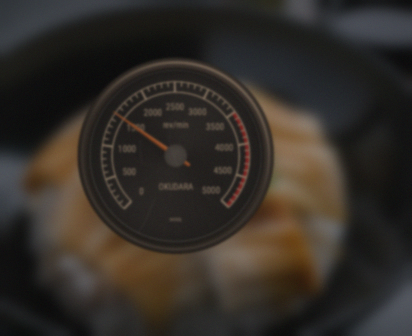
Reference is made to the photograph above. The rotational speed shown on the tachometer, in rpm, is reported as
1500 rpm
